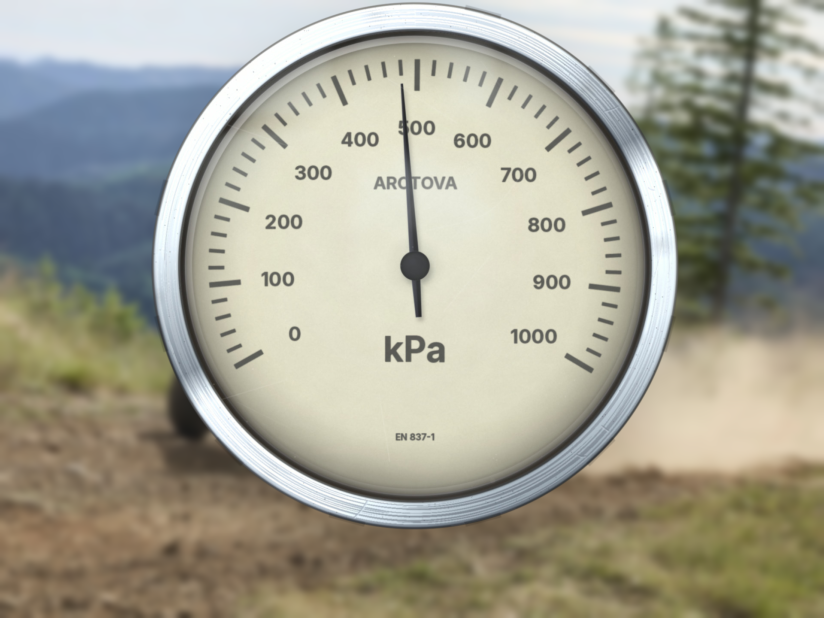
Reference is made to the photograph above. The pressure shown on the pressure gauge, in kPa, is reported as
480 kPa
